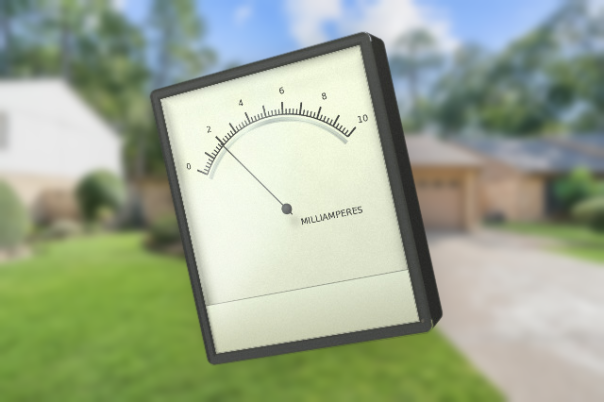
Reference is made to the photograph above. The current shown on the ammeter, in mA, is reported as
2 mA
